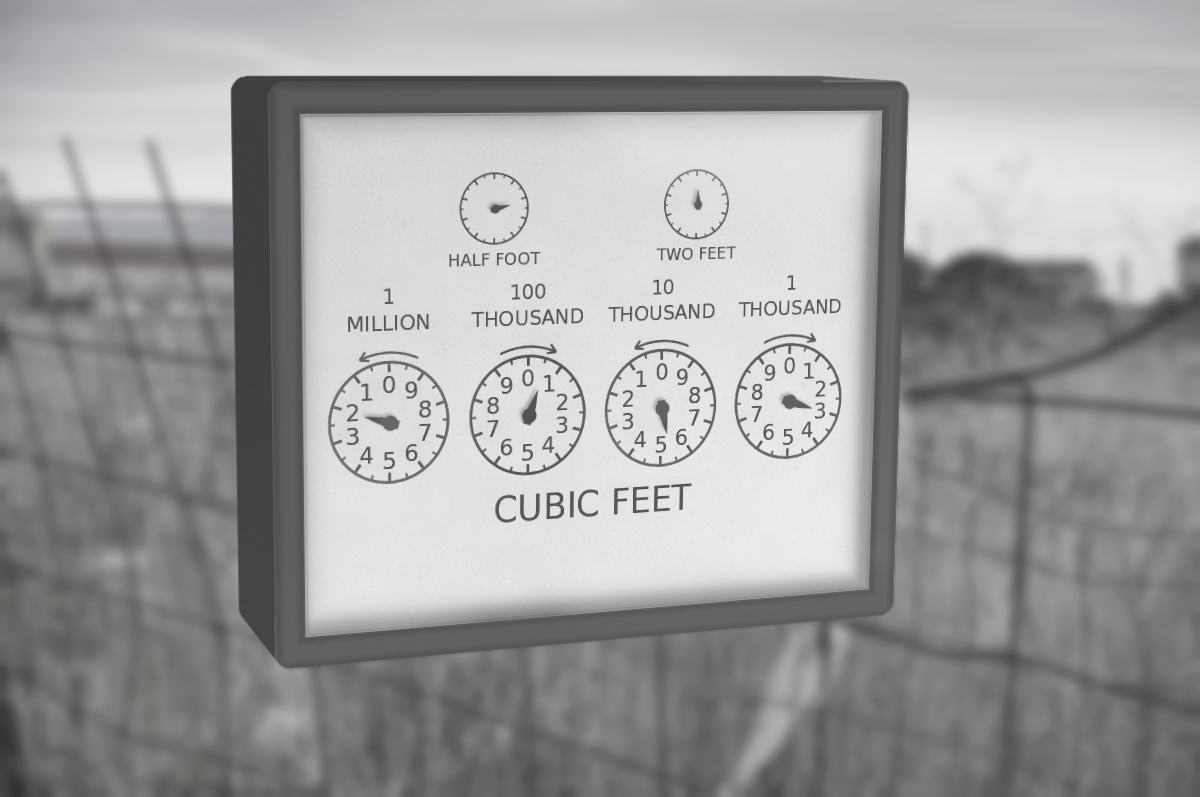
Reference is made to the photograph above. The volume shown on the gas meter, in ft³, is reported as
205300 ft³
